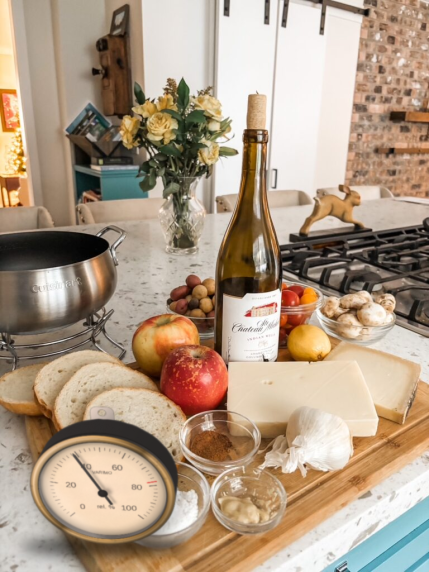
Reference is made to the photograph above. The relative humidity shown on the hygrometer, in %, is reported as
40 %
